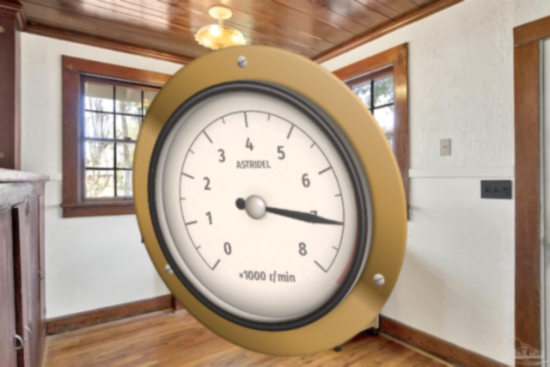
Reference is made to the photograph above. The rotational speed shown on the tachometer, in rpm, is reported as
7000 rpm
